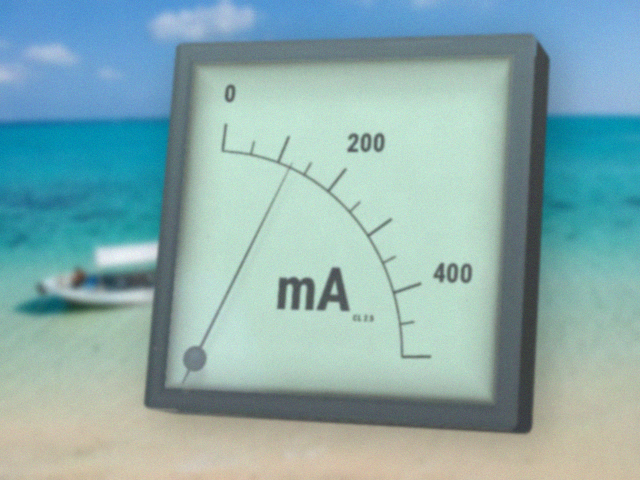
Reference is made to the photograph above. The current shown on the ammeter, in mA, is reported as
125 mA
